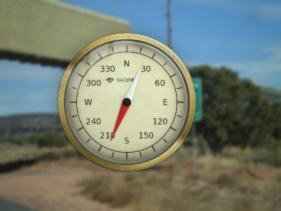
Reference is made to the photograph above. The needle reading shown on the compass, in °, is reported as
202.5 °
